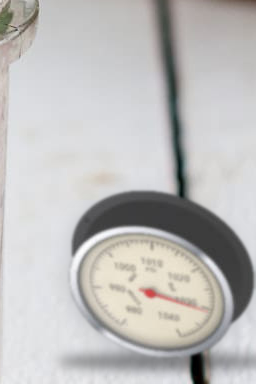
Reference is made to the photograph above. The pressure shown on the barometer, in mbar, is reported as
1030 mbar
